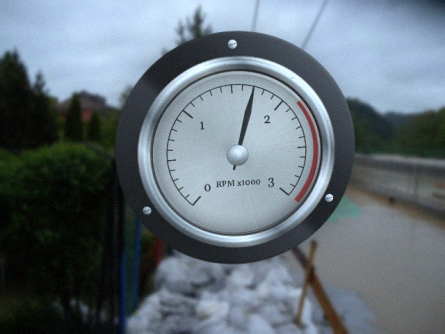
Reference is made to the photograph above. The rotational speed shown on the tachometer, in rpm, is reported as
1700 rpm
